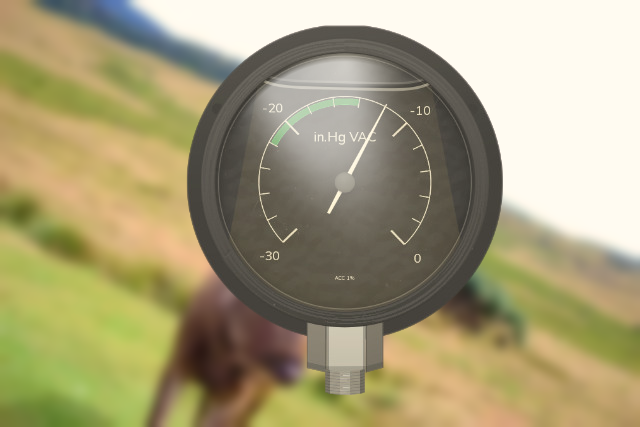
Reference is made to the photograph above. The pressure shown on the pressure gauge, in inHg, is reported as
-12 inHg
